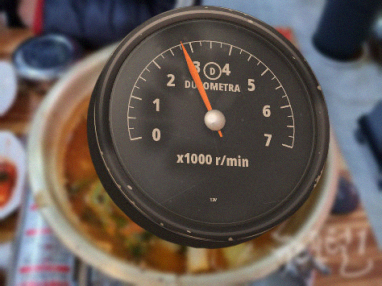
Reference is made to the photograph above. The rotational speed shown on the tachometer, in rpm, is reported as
2750 rpm
